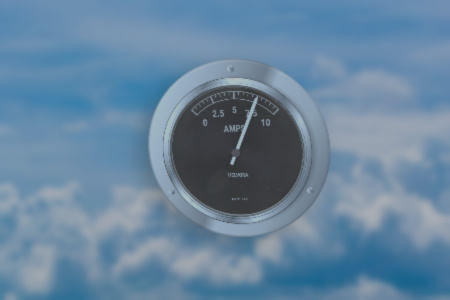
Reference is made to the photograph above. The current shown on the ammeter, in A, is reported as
7.5 A
